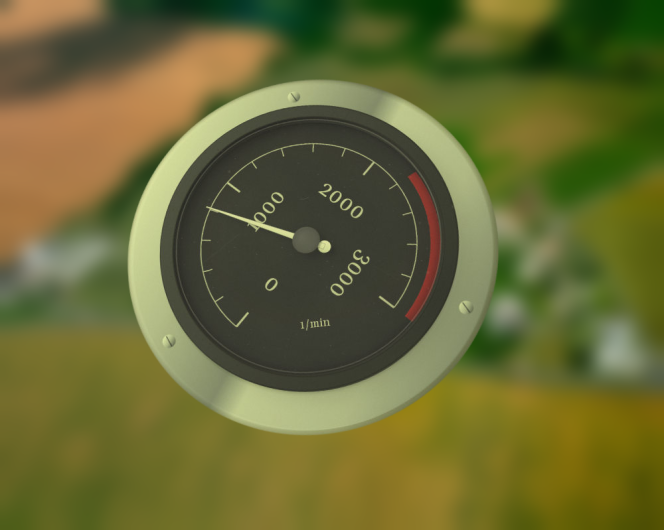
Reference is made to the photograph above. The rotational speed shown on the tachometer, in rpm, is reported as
800 rpm
